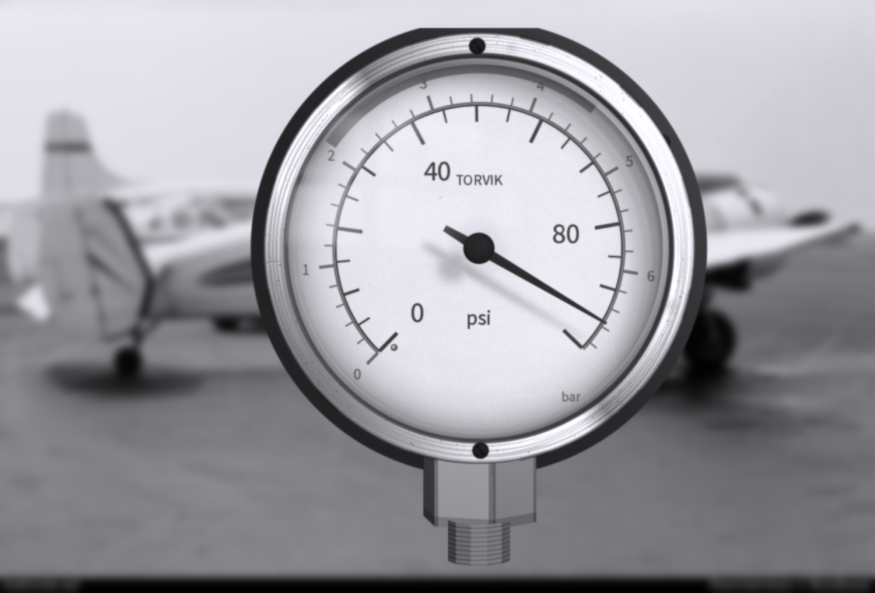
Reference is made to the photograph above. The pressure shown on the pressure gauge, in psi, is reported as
95 psi
